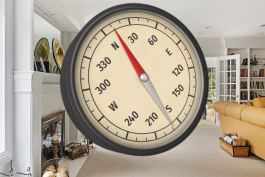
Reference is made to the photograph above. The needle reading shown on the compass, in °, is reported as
10 °
